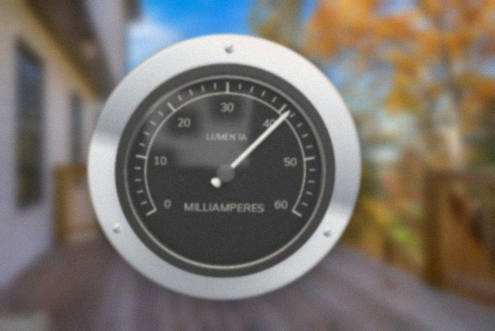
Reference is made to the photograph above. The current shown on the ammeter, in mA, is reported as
41 mA
